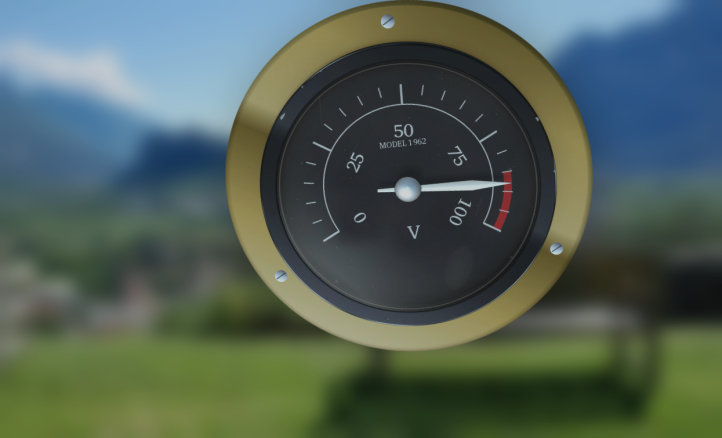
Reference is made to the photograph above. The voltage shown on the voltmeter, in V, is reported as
87.5 V
